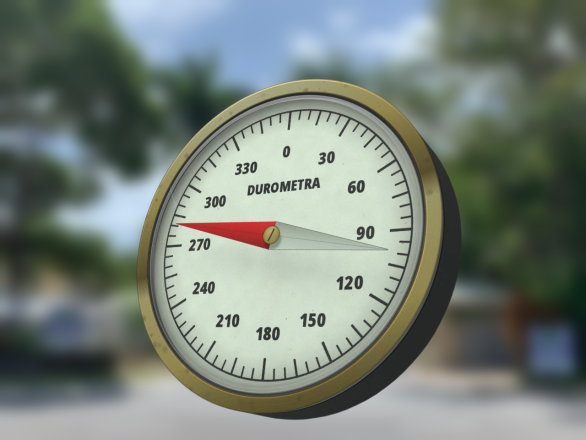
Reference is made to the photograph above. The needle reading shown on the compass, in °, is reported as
280 °
